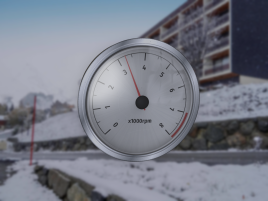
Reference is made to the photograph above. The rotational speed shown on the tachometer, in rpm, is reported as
3250 rpm
